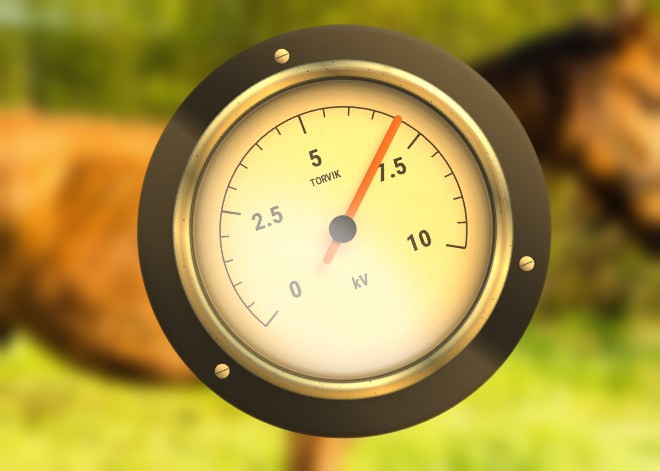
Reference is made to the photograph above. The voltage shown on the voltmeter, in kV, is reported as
7 kV
